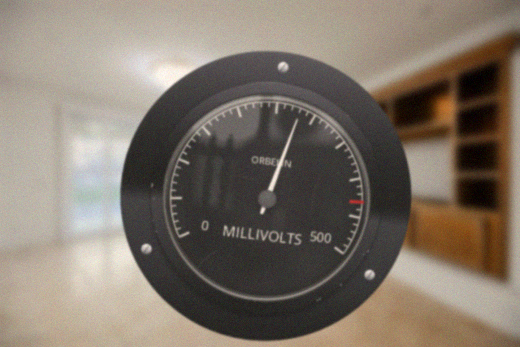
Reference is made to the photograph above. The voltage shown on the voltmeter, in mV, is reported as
280 mV
